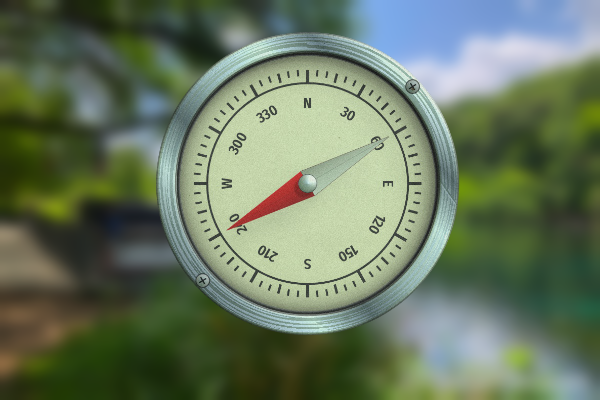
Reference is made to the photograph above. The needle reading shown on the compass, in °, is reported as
240 °
